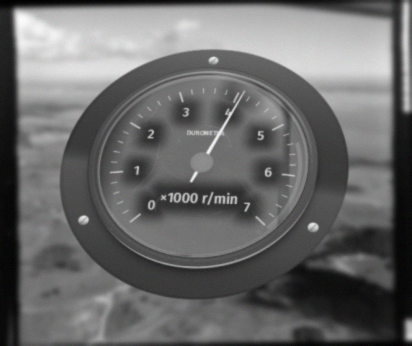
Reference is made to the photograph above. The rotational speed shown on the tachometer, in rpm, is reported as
4100 rpm
